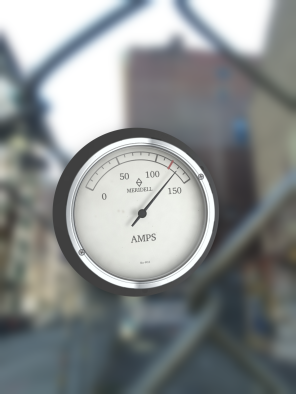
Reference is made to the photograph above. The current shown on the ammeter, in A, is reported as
130 A
